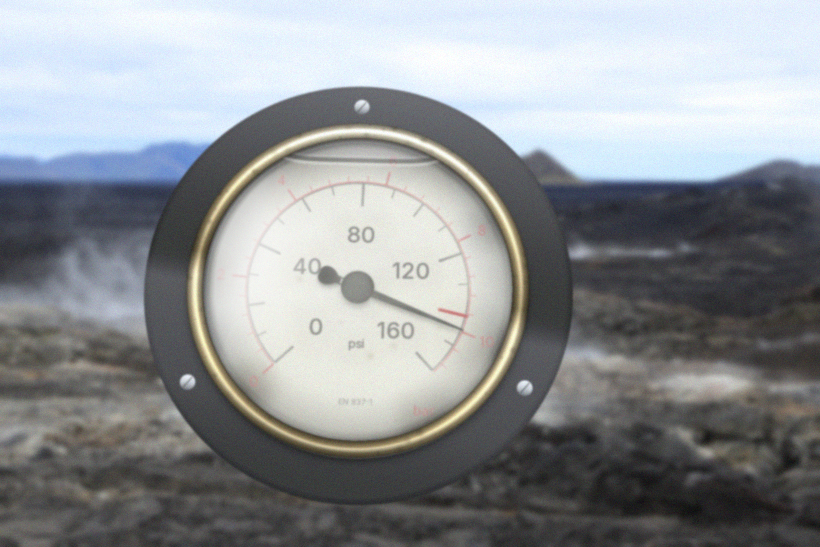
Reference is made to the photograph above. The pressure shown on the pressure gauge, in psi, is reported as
145 psi
